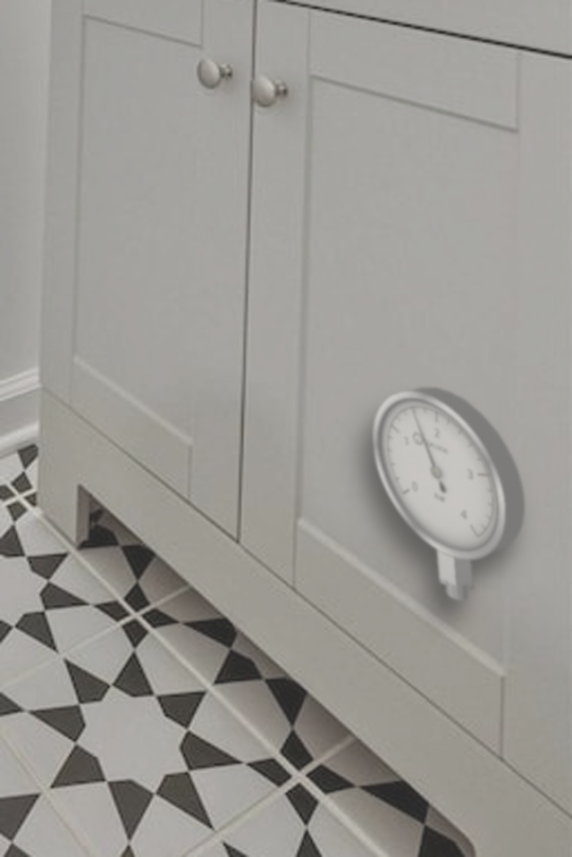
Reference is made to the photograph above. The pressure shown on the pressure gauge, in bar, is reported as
1.6 bar
